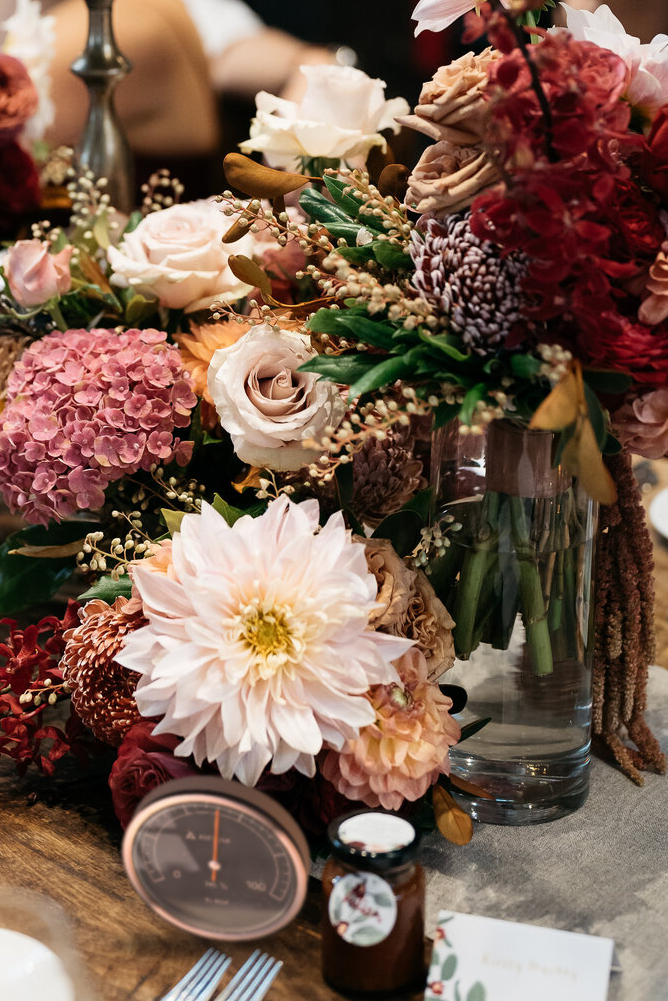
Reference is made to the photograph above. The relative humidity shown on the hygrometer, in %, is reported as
52 %
